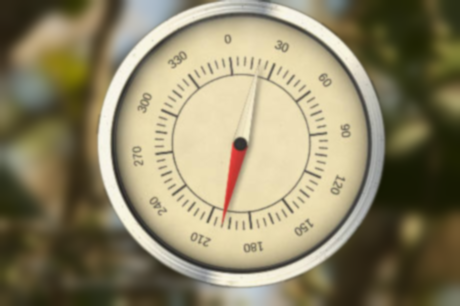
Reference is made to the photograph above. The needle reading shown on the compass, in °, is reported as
200 °
